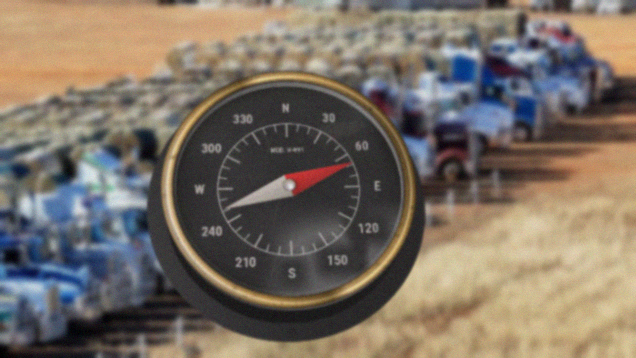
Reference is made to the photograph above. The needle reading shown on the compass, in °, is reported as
70 °
